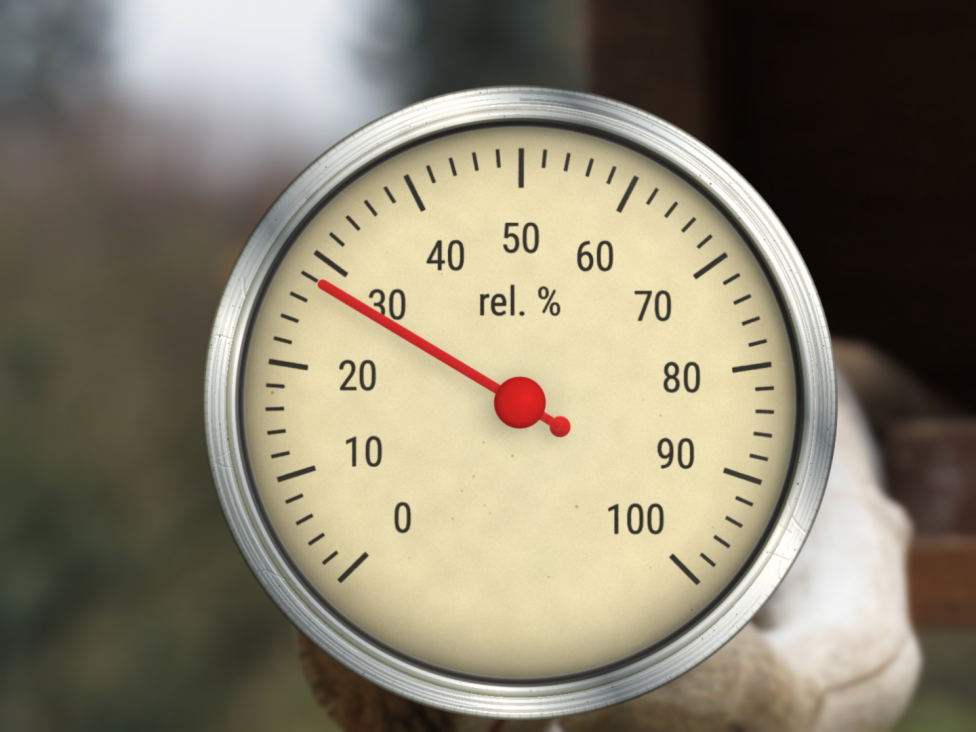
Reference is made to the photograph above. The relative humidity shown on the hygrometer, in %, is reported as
28 %
